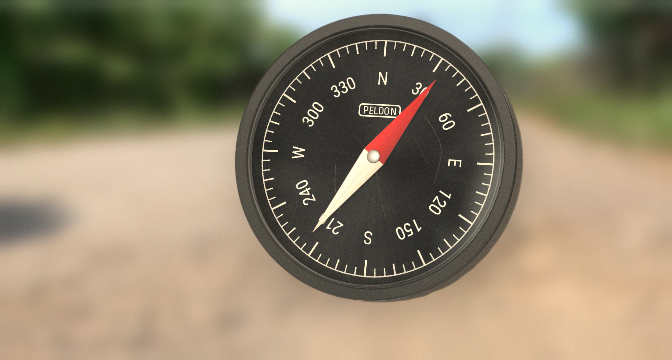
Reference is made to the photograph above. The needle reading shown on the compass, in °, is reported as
35 °
